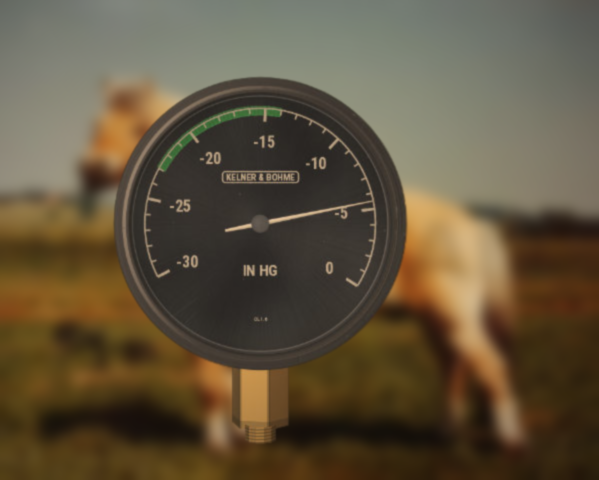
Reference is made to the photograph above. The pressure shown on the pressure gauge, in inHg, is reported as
-5.5 inHg
